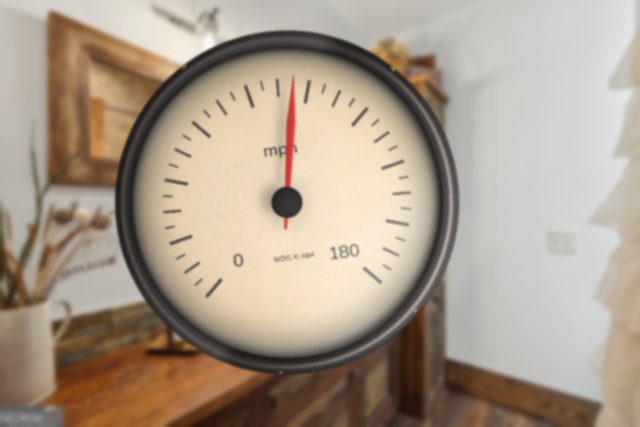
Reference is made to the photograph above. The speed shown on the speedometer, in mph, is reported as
95 mph
